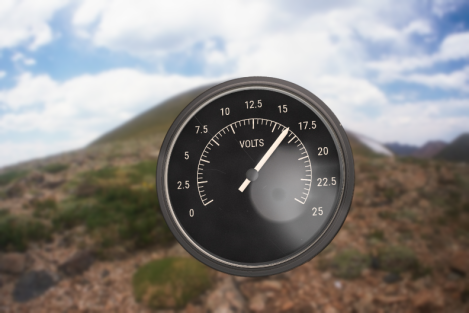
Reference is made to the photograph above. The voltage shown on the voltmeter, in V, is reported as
16.5 V
